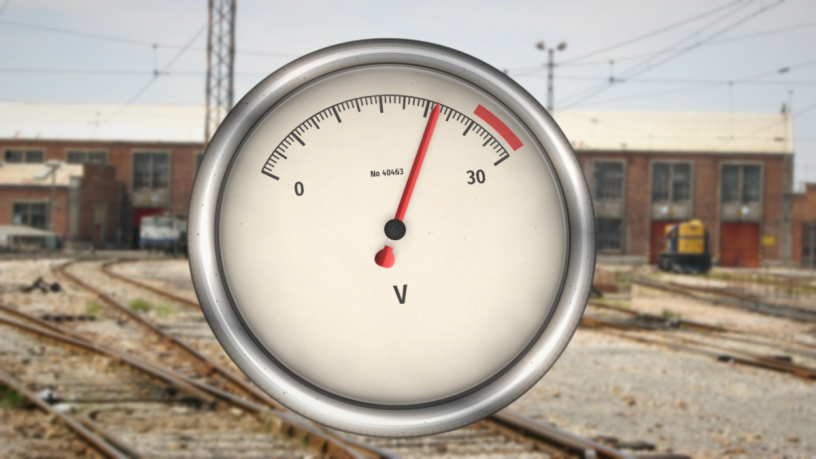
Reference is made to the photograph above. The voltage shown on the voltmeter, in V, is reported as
21 V
